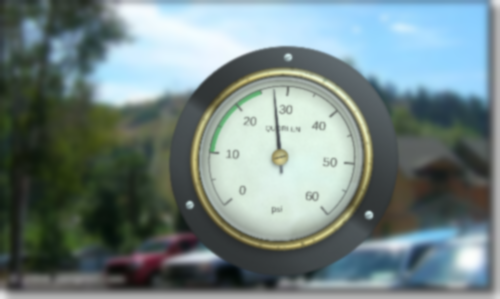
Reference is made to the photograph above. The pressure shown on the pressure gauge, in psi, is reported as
27.5 psi
